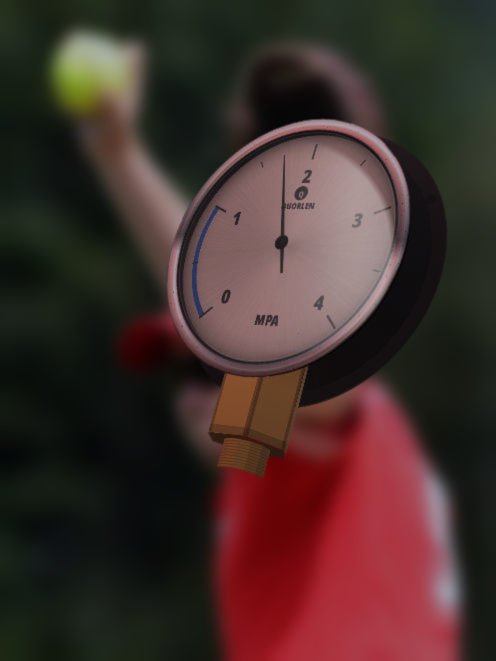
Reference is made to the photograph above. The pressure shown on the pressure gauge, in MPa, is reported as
1.75 MPa
